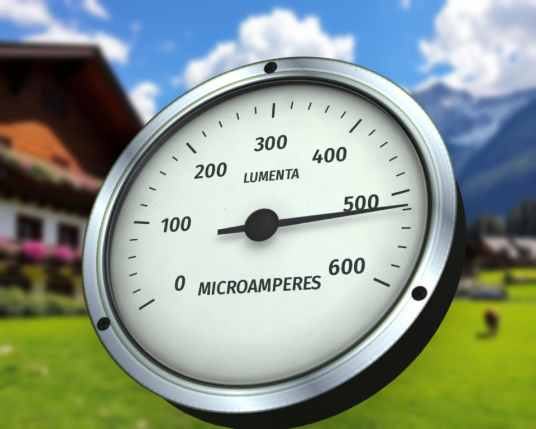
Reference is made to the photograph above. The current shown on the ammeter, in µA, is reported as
520 µA
